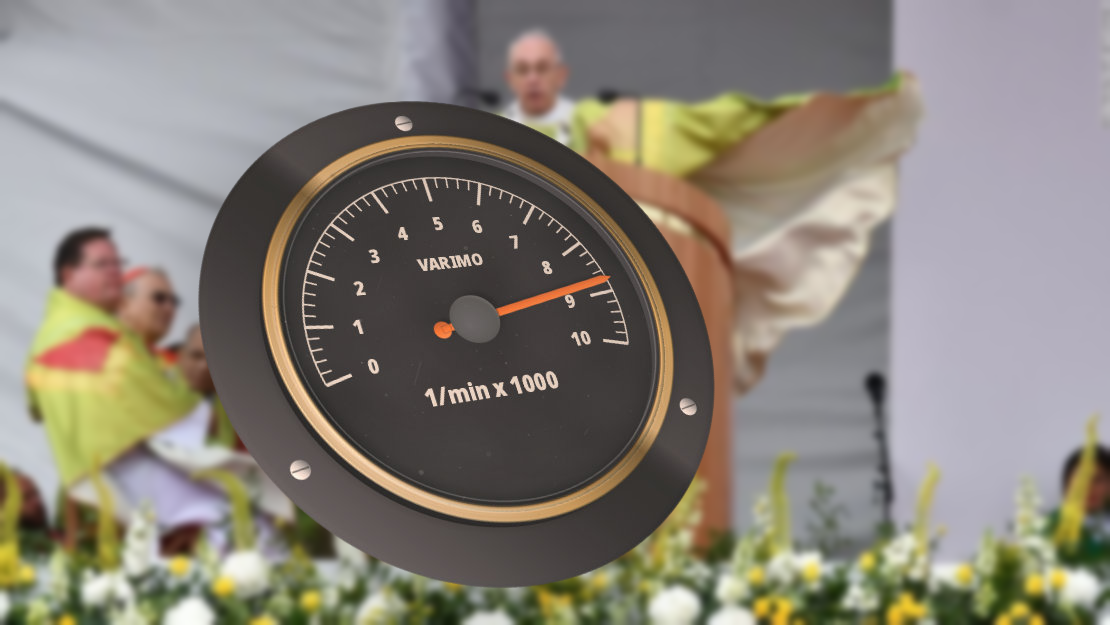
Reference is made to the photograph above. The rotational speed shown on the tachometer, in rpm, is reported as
8800 rpm
